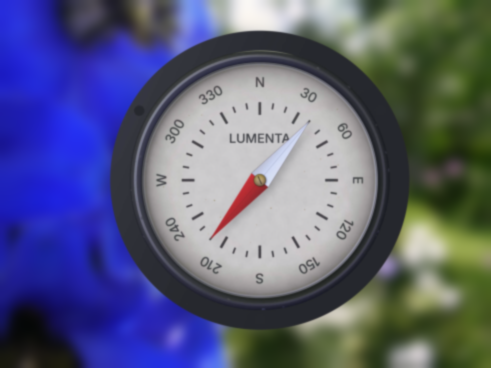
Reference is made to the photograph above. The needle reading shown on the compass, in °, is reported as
220 °
